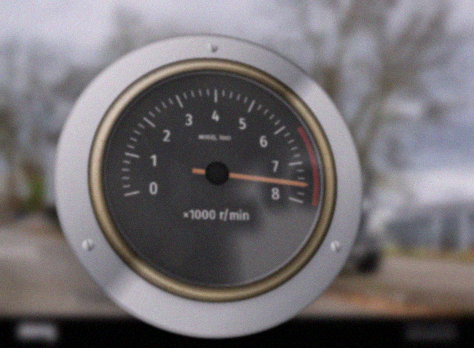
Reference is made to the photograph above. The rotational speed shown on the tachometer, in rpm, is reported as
7600 rpm
